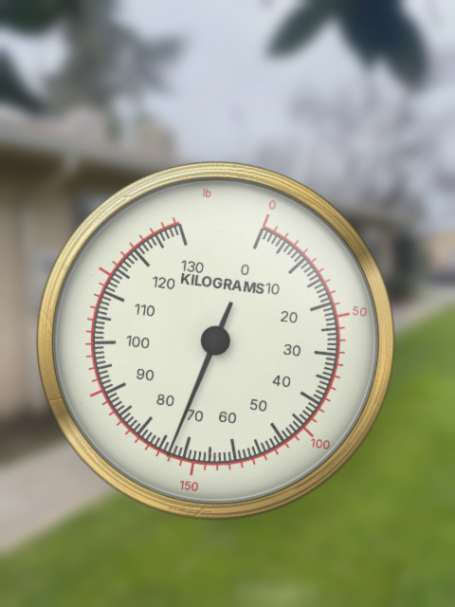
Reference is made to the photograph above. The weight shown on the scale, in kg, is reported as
73 kg
